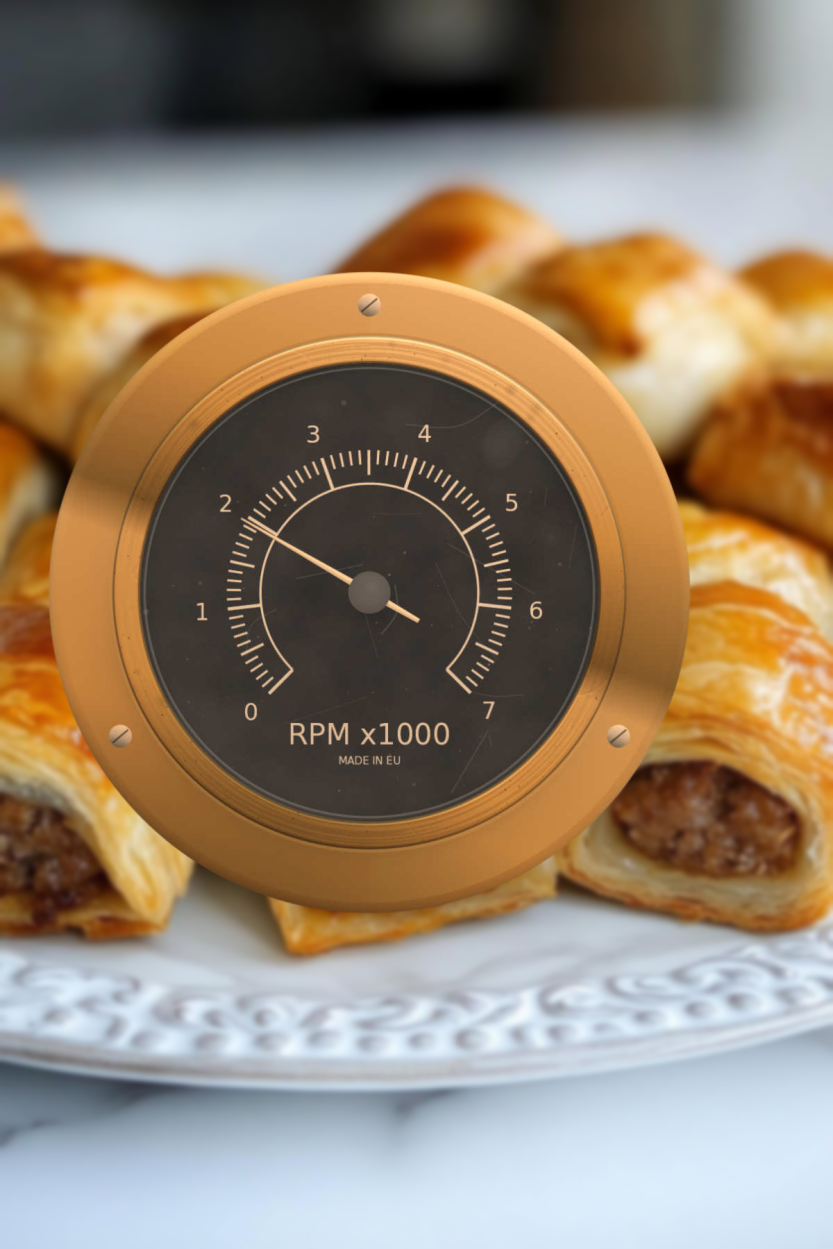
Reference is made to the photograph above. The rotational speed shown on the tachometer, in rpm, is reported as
1950 rpm
